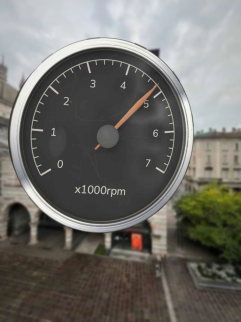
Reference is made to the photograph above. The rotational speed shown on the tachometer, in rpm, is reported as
4800 rpm
